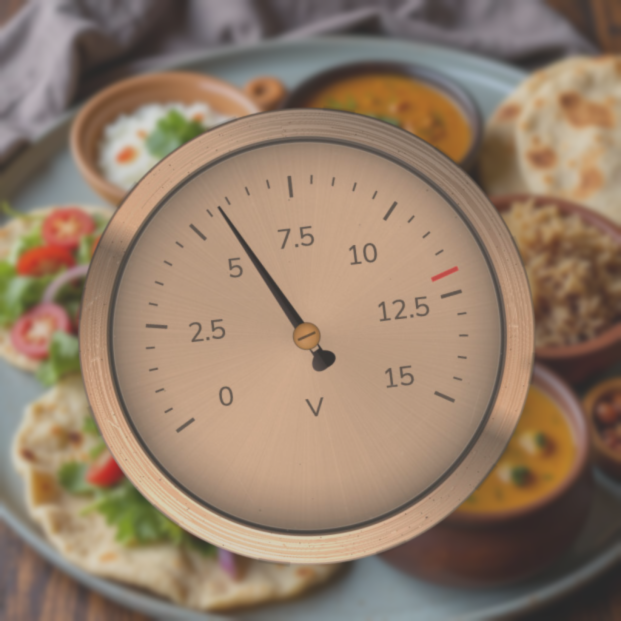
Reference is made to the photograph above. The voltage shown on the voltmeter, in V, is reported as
5.75 V
